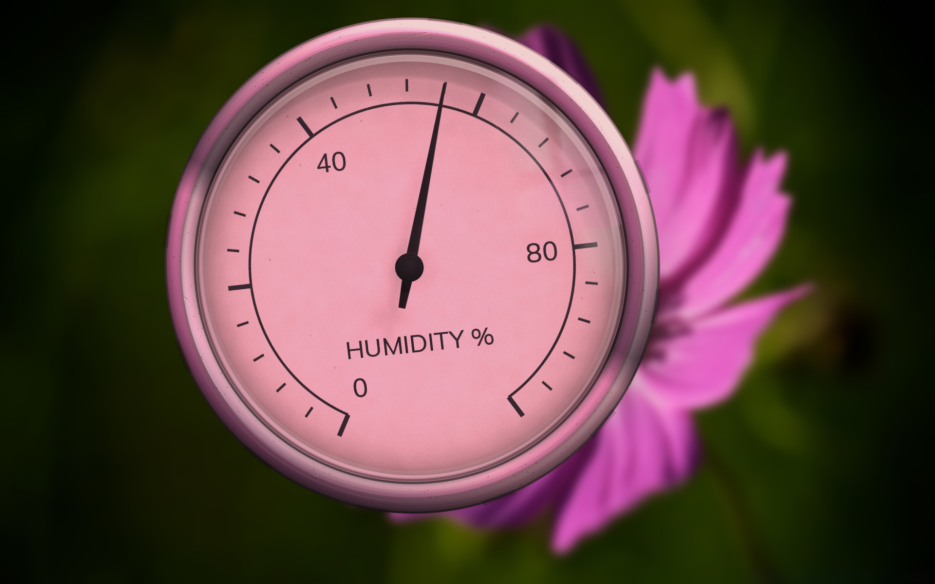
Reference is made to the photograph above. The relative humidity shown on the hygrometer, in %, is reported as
56 %
